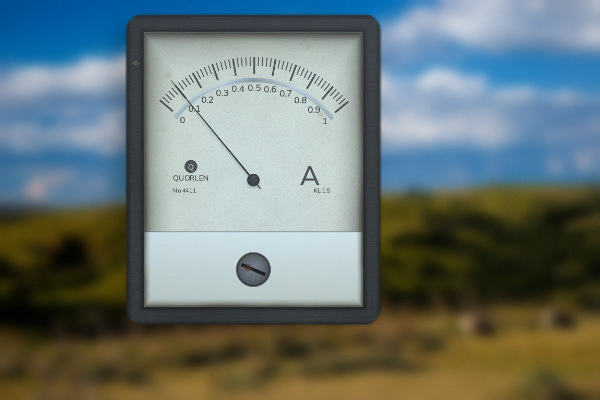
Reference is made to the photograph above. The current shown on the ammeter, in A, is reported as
0.1 A
